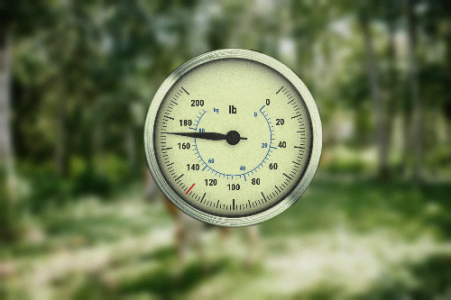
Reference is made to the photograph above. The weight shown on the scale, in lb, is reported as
170 lb
